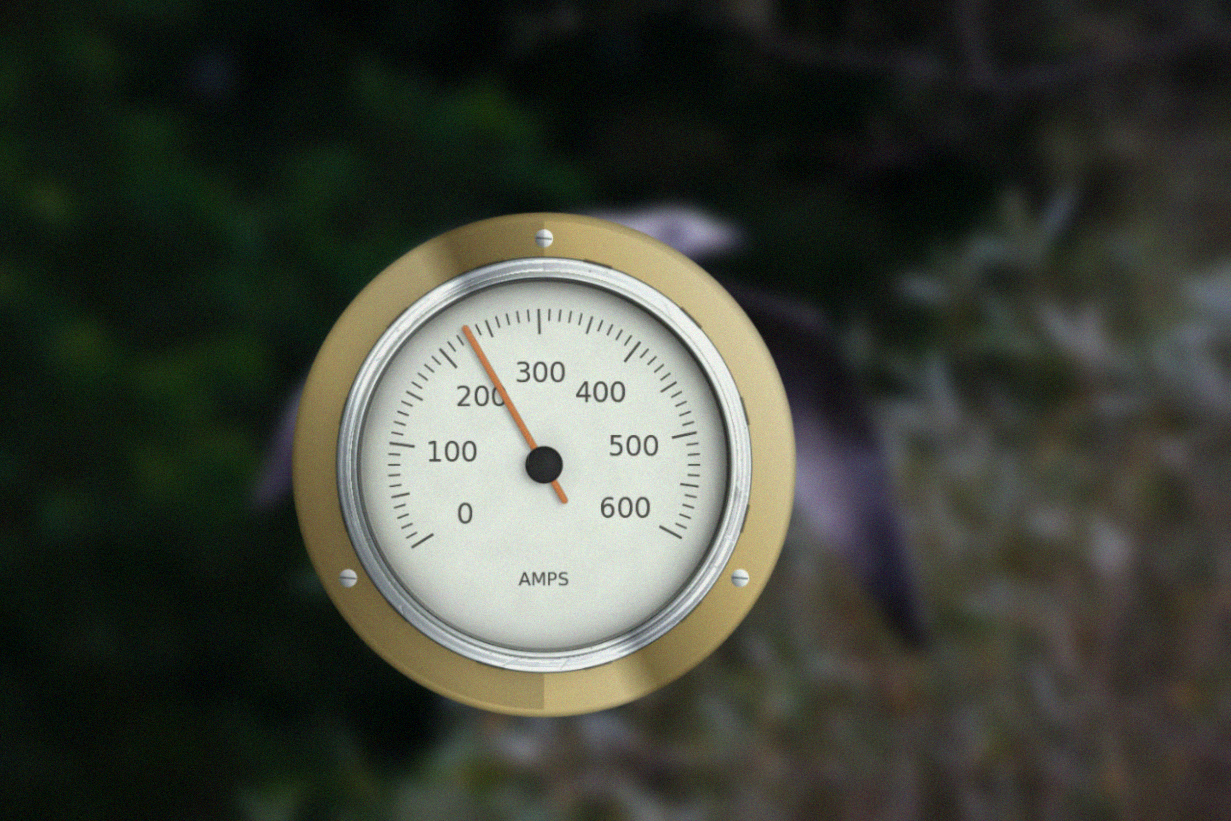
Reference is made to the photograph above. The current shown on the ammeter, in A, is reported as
230 A
